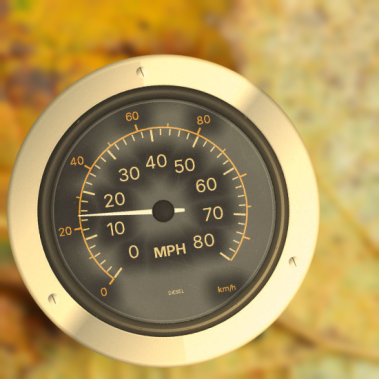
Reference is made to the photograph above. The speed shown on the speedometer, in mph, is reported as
15 mph
